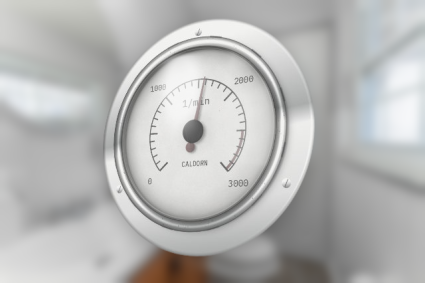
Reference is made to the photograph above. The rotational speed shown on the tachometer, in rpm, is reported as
1600 rpm
